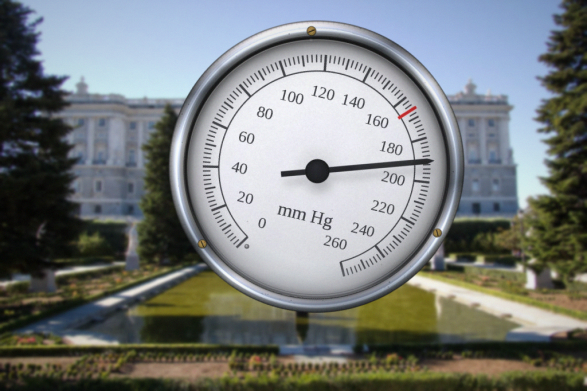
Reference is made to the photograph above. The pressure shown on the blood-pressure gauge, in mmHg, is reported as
190 mmHg
